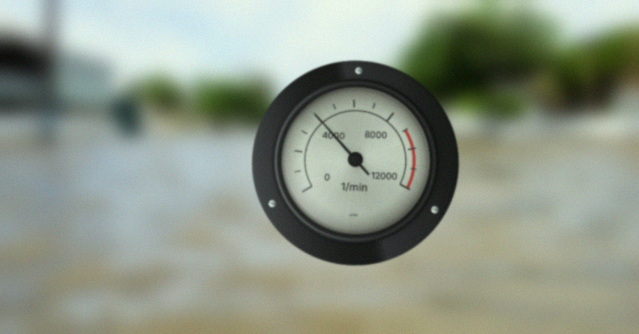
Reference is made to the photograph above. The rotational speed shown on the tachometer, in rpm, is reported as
4000 rpm
